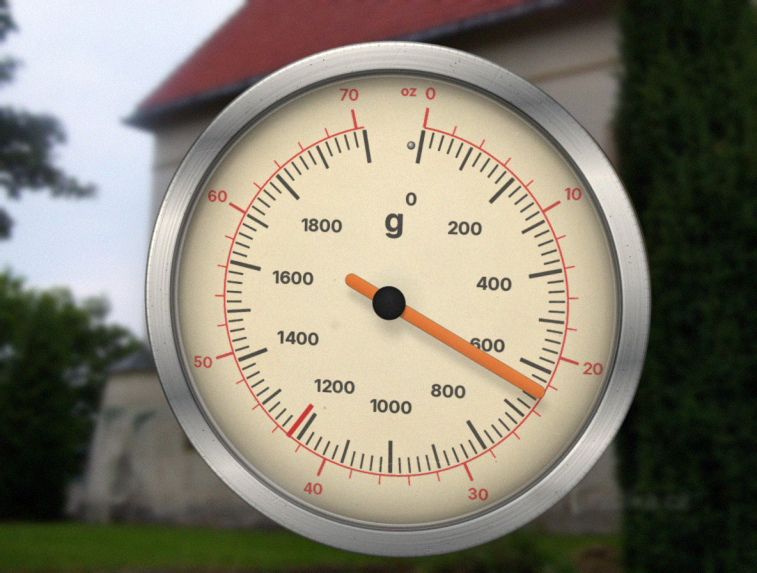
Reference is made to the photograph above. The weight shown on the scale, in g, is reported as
640 g
